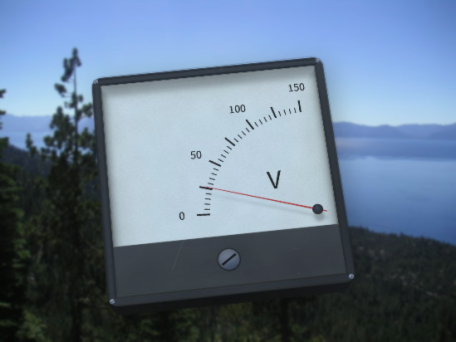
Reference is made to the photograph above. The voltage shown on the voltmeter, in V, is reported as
25 V
